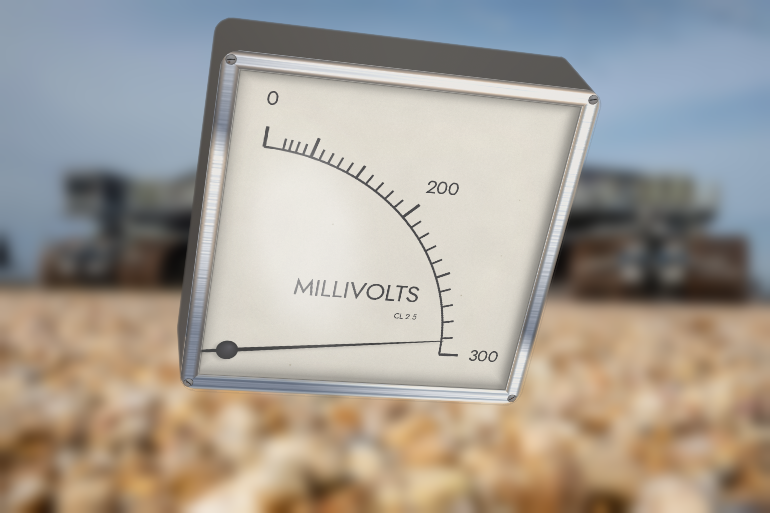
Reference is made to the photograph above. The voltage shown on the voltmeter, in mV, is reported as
290 mV
